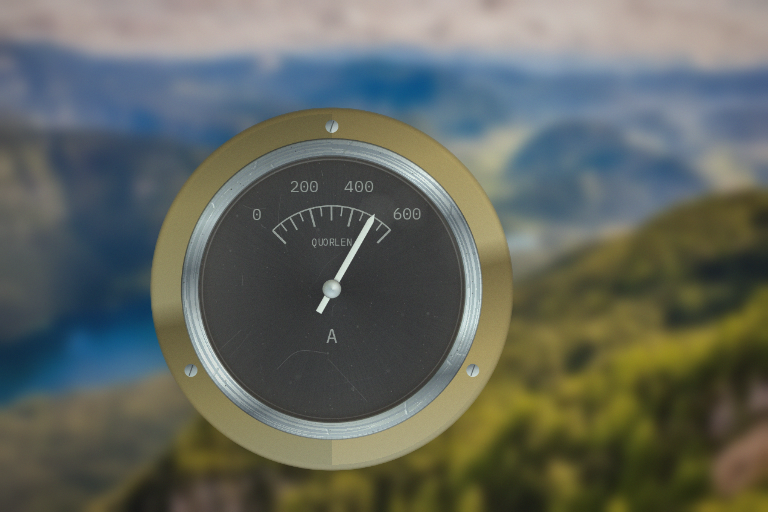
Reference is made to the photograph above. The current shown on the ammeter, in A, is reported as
500 A
